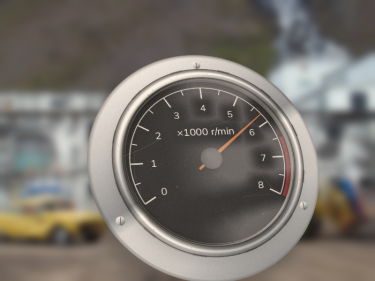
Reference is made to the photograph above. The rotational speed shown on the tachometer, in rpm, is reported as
5750 rpm
